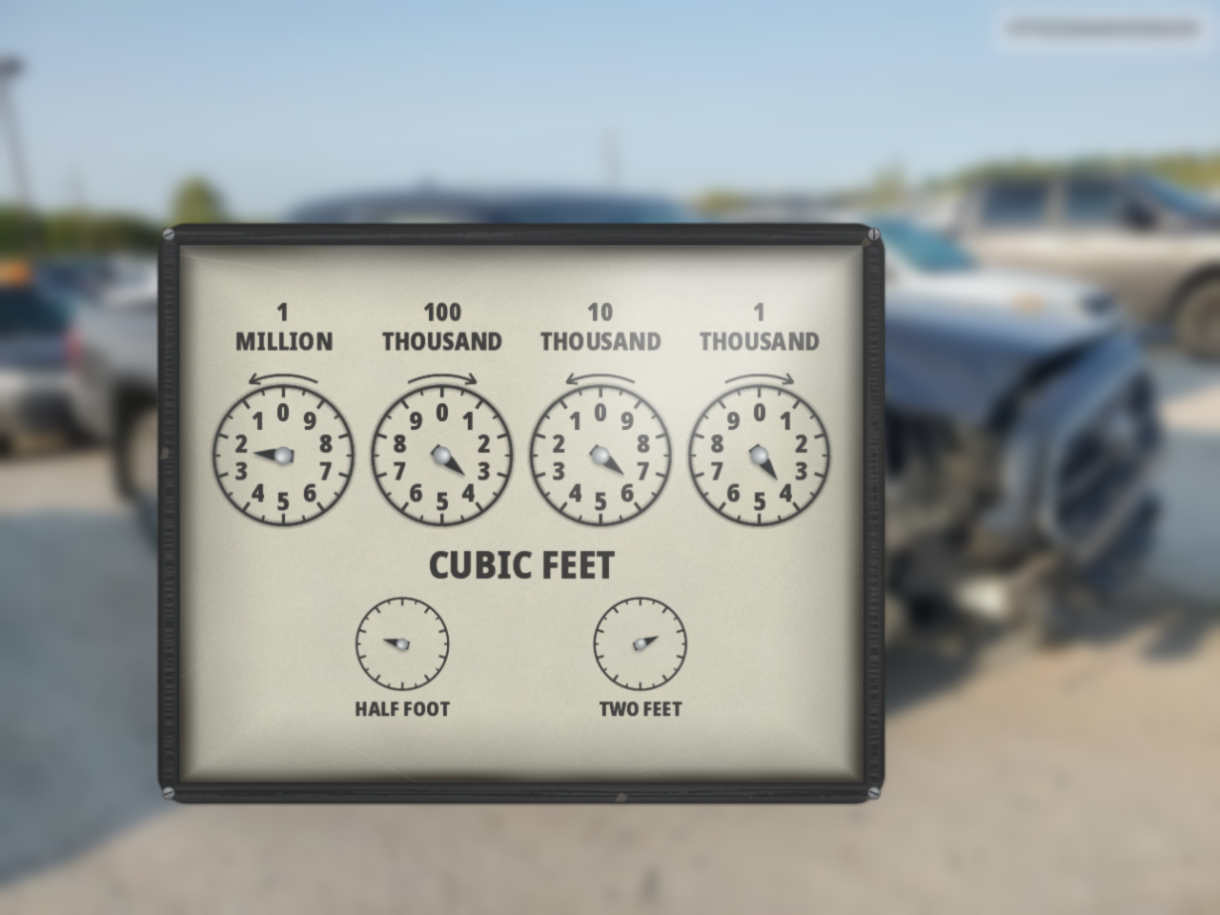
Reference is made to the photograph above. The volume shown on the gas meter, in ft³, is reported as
236400 ft³
